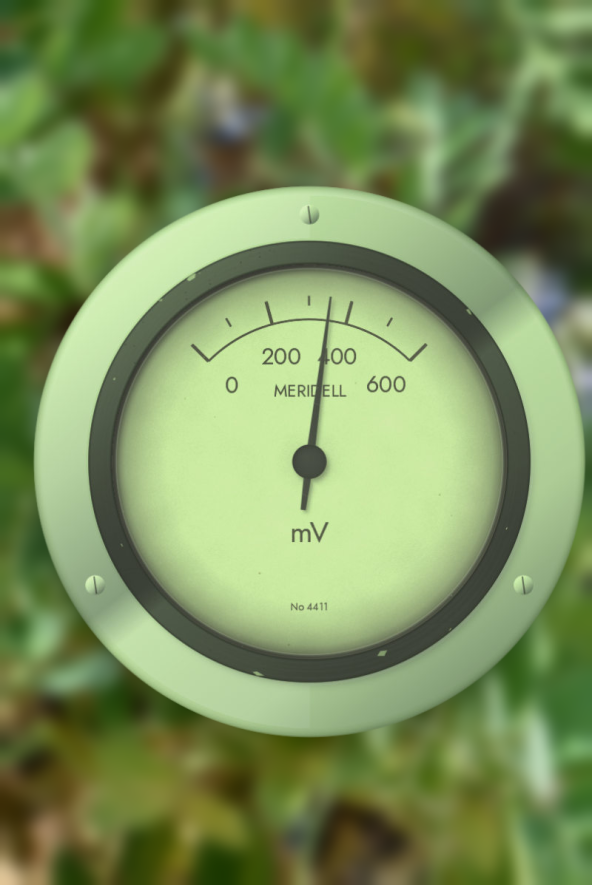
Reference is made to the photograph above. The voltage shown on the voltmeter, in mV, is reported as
350 mV
